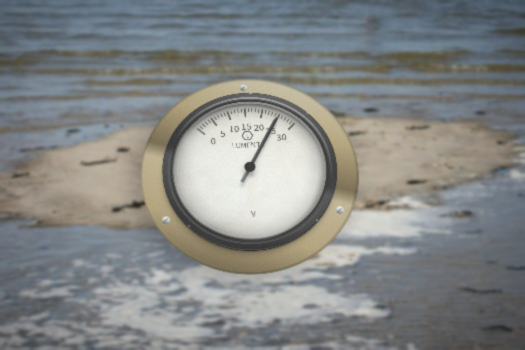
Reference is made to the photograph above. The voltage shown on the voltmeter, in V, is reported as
25 V
